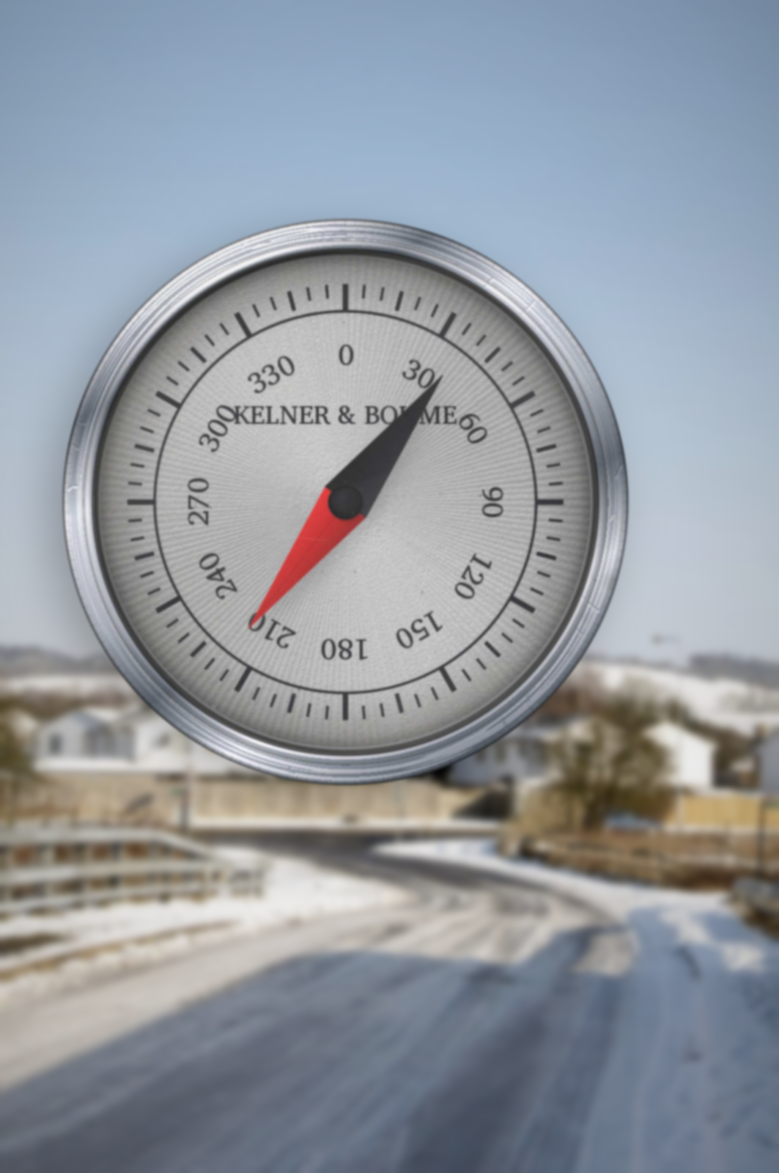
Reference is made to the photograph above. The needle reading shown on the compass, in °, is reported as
217.5 °
